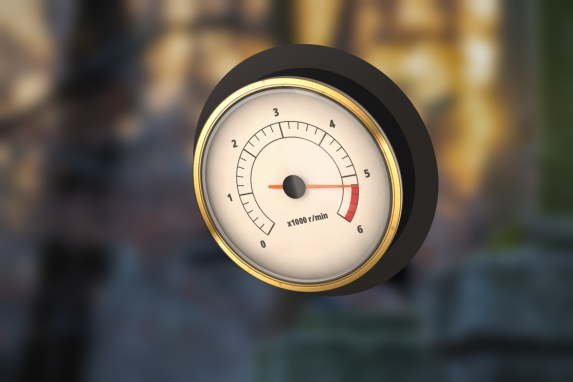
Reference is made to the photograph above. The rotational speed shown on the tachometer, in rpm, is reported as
5200 rpm
